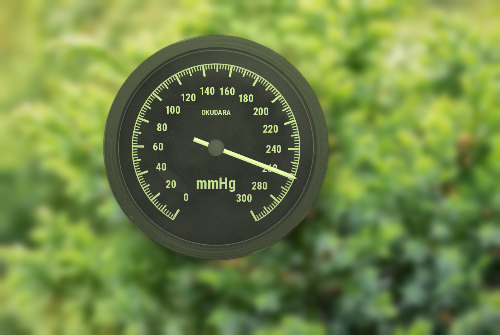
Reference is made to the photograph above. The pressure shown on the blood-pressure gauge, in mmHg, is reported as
260 mmHg
